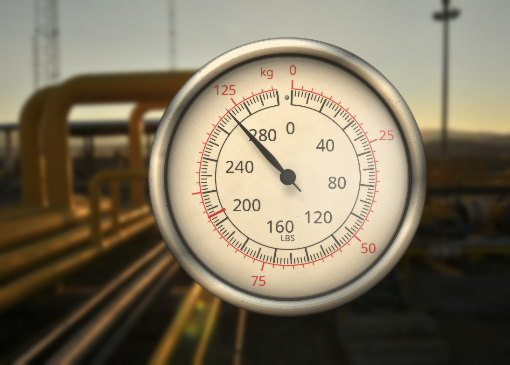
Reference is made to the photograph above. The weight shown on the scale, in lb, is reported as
270 lb
